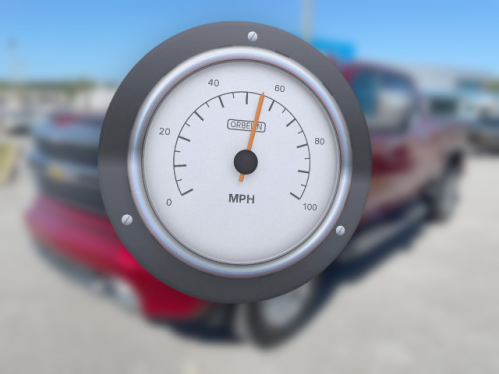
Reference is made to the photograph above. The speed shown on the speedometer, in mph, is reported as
55 mph
